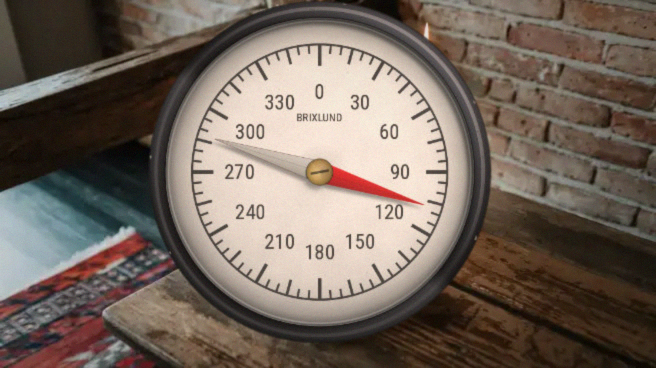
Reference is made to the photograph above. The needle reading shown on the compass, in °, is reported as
107.5 °
